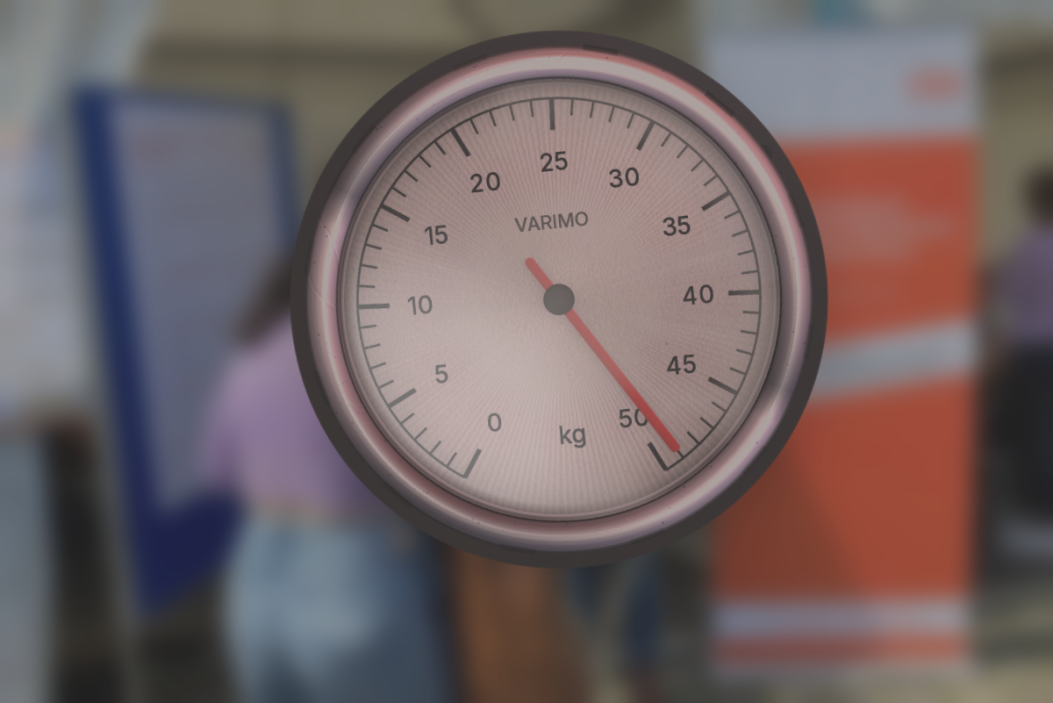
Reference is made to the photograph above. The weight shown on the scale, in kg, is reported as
49 kg
